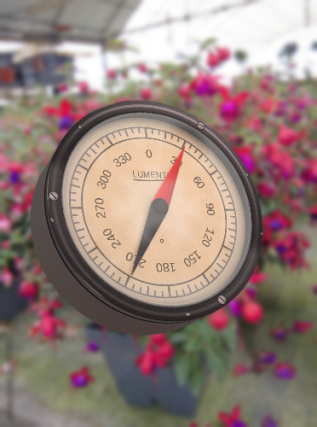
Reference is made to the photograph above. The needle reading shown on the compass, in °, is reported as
30 °
